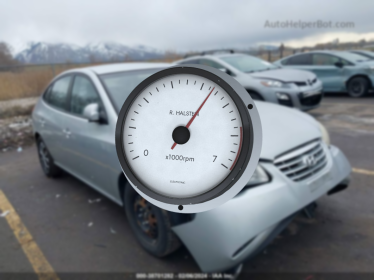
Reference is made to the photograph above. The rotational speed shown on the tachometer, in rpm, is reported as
4375 rpm
